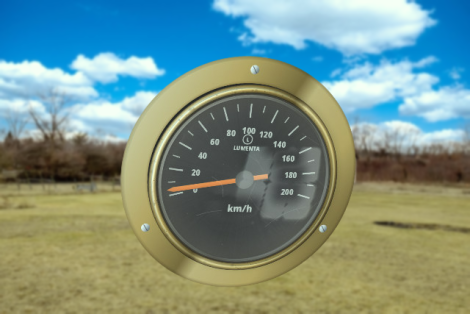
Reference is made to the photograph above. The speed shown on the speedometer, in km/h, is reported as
5 km/h
